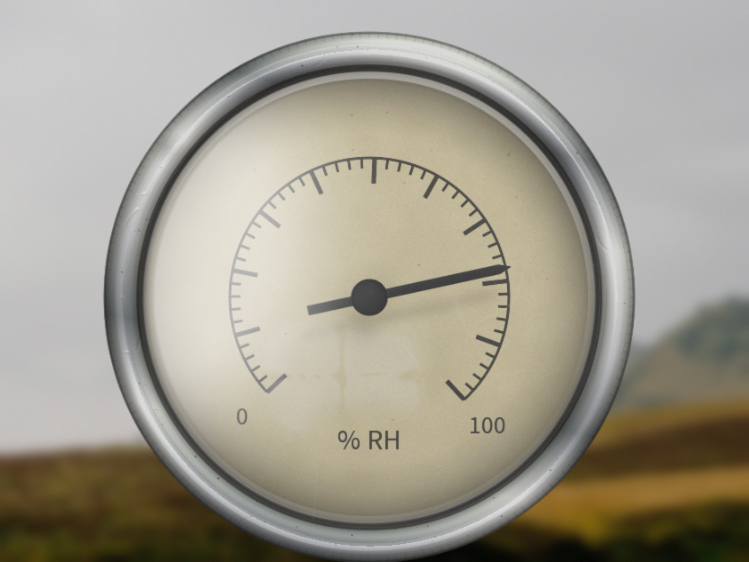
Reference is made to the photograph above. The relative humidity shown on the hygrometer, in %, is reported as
78 %
